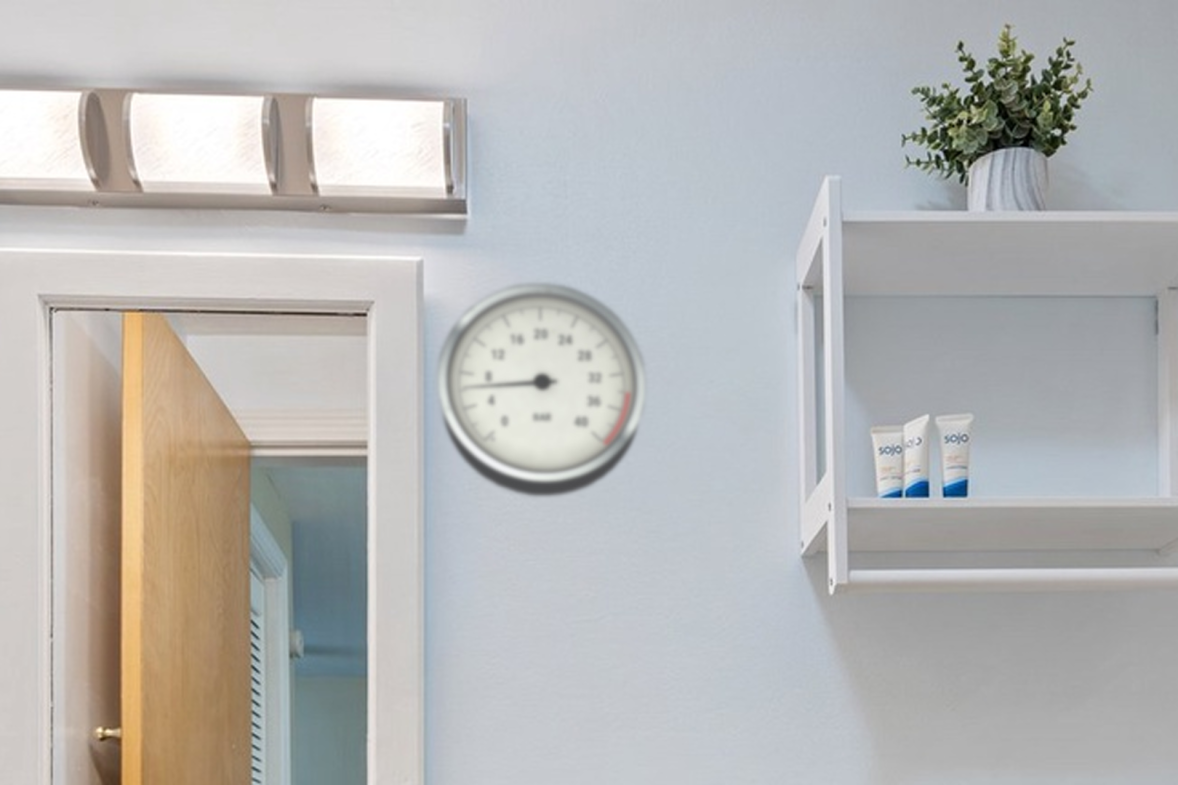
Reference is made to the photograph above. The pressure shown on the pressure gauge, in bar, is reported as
6 bar
